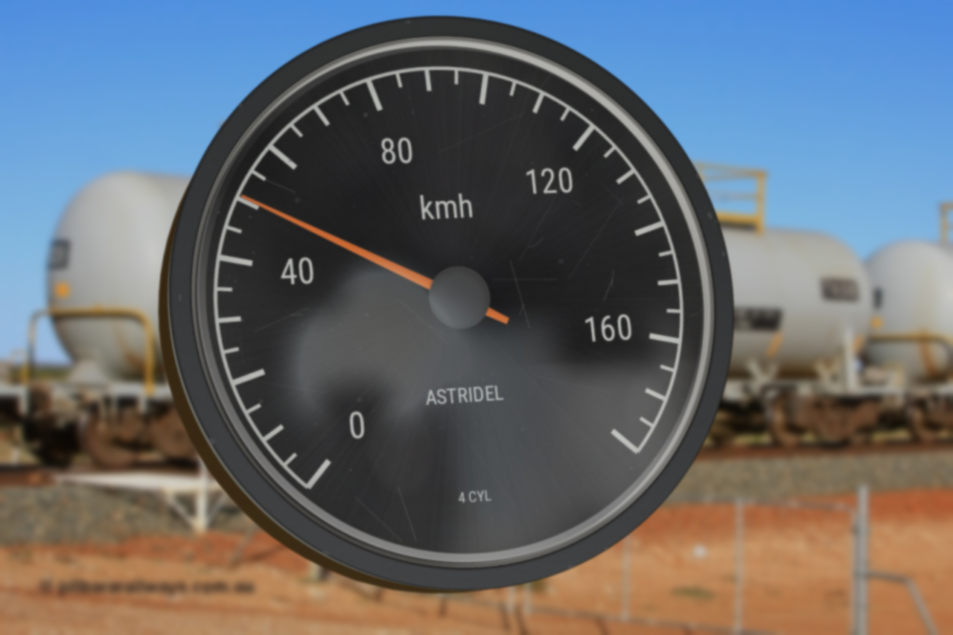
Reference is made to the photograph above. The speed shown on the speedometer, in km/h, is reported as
50 km/h
